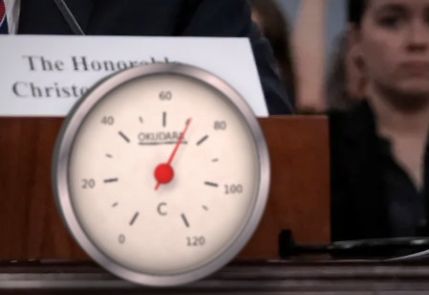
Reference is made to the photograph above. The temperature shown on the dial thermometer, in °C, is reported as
70 °C
